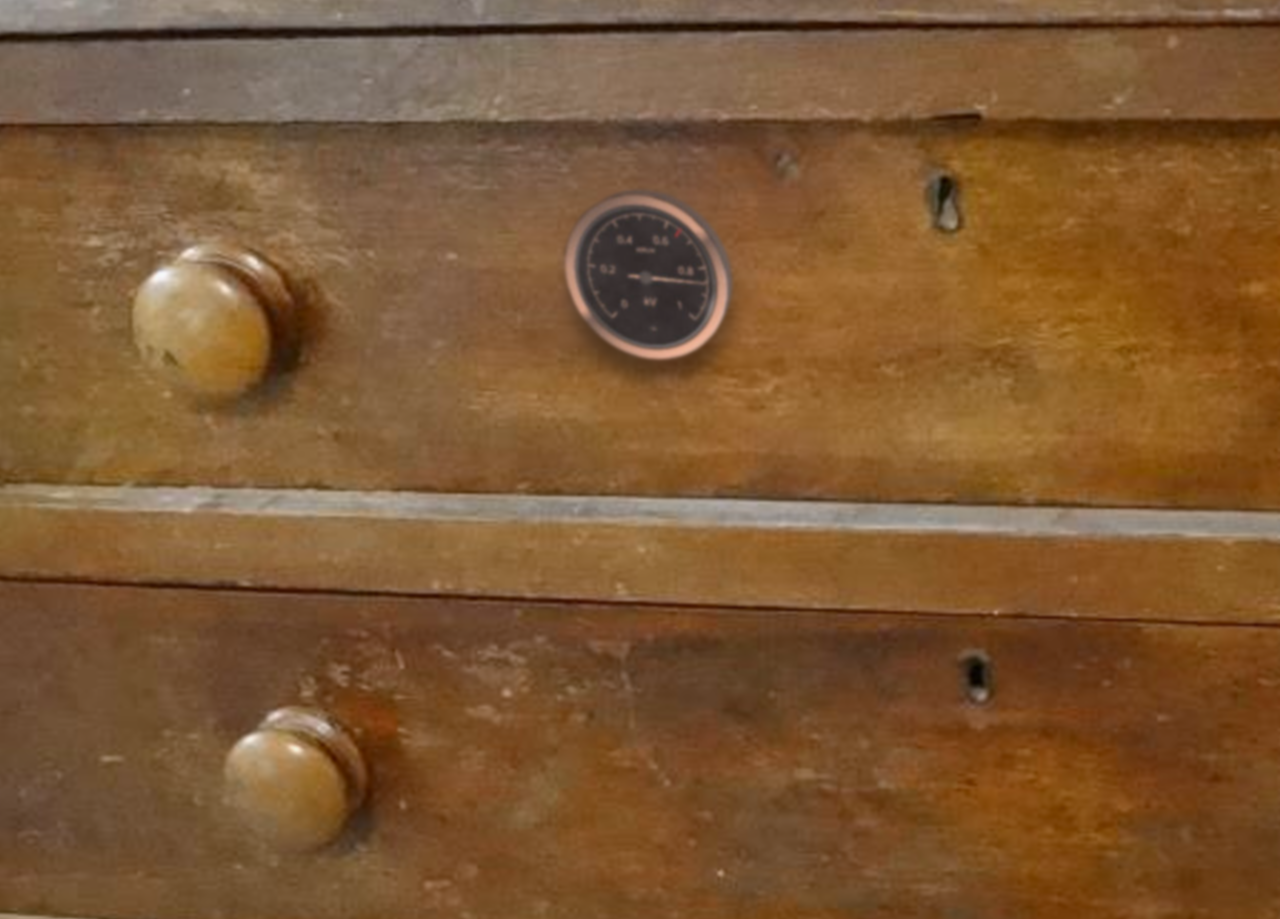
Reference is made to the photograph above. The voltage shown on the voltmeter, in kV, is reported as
0.85 kV
